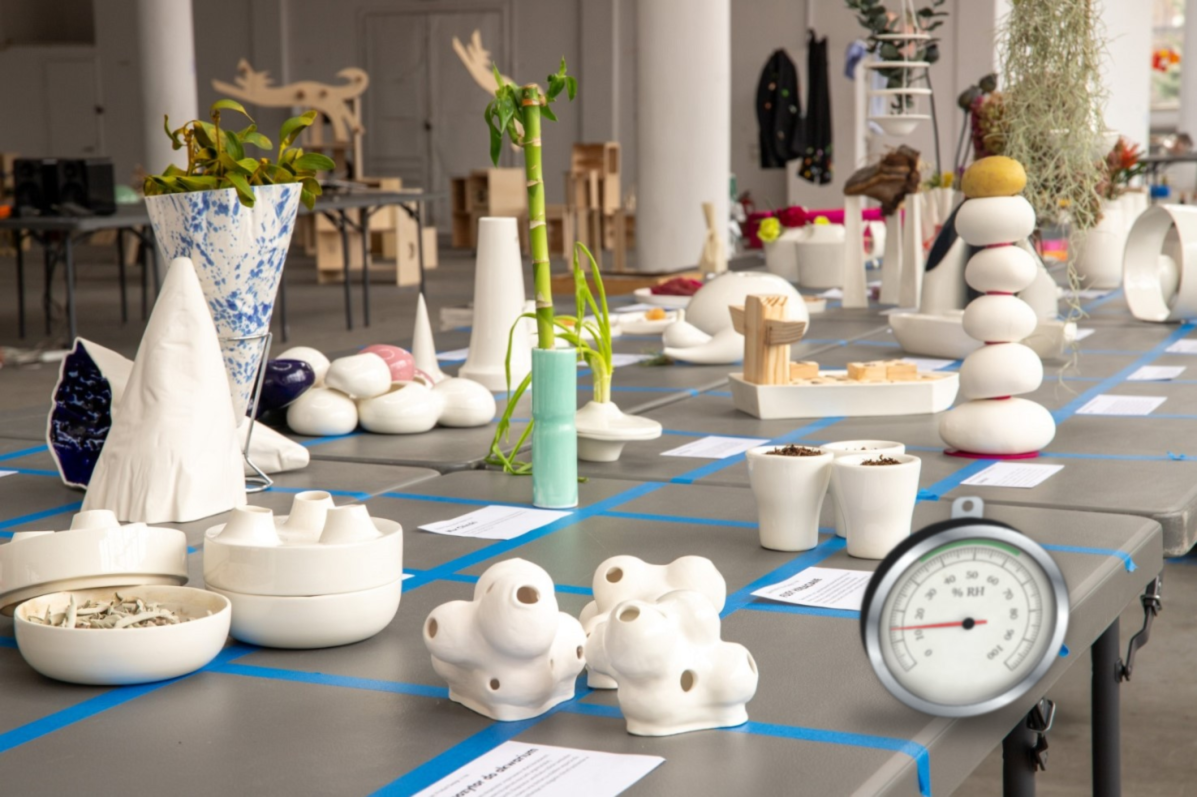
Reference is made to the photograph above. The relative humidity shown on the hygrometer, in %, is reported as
15 %
